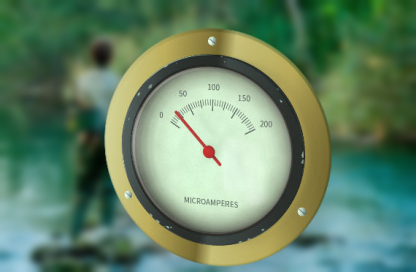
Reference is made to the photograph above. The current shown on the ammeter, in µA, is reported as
25 µA
